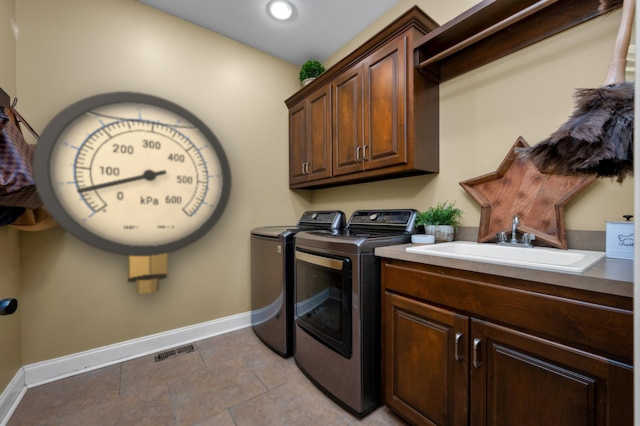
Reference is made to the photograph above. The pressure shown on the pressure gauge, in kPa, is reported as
50 kPa
